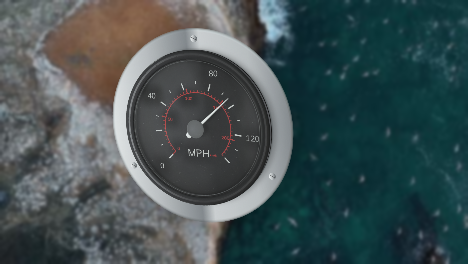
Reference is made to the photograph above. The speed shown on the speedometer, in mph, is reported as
95 mph
